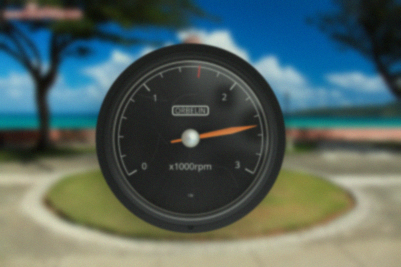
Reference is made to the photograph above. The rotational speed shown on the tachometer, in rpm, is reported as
2500 rpm
